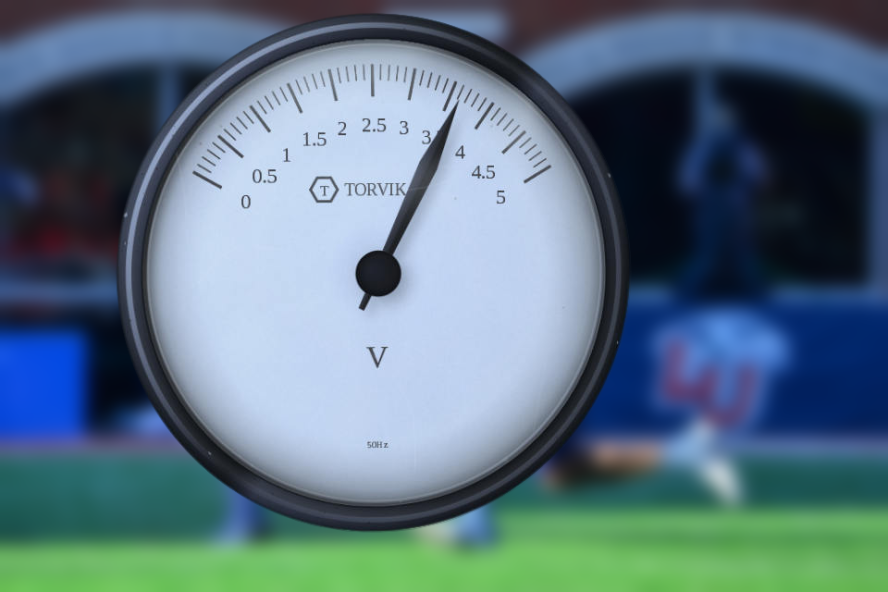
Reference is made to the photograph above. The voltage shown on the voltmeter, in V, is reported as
3.6 V
